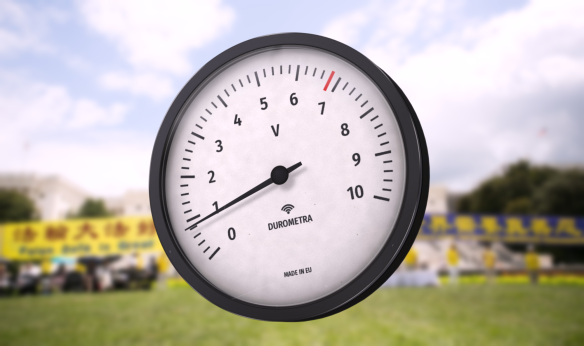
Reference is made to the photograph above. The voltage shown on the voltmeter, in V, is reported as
0.8 V
